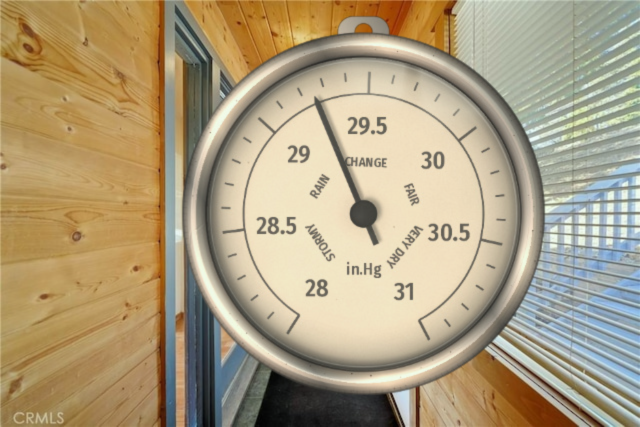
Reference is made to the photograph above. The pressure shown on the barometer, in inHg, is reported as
29.25 inHg
